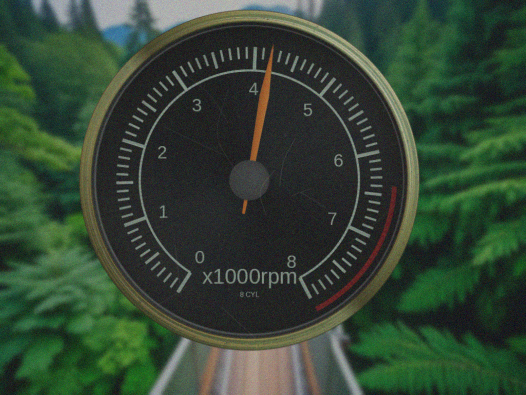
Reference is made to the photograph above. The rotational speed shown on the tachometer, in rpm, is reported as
4200 rpm
